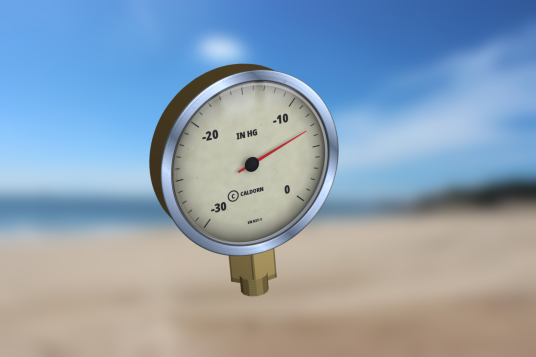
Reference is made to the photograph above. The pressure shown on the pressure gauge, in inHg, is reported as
-7 inHg
